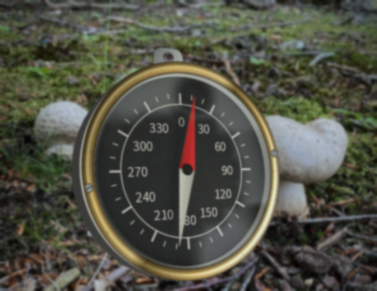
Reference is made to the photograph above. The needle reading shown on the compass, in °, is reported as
10 °
